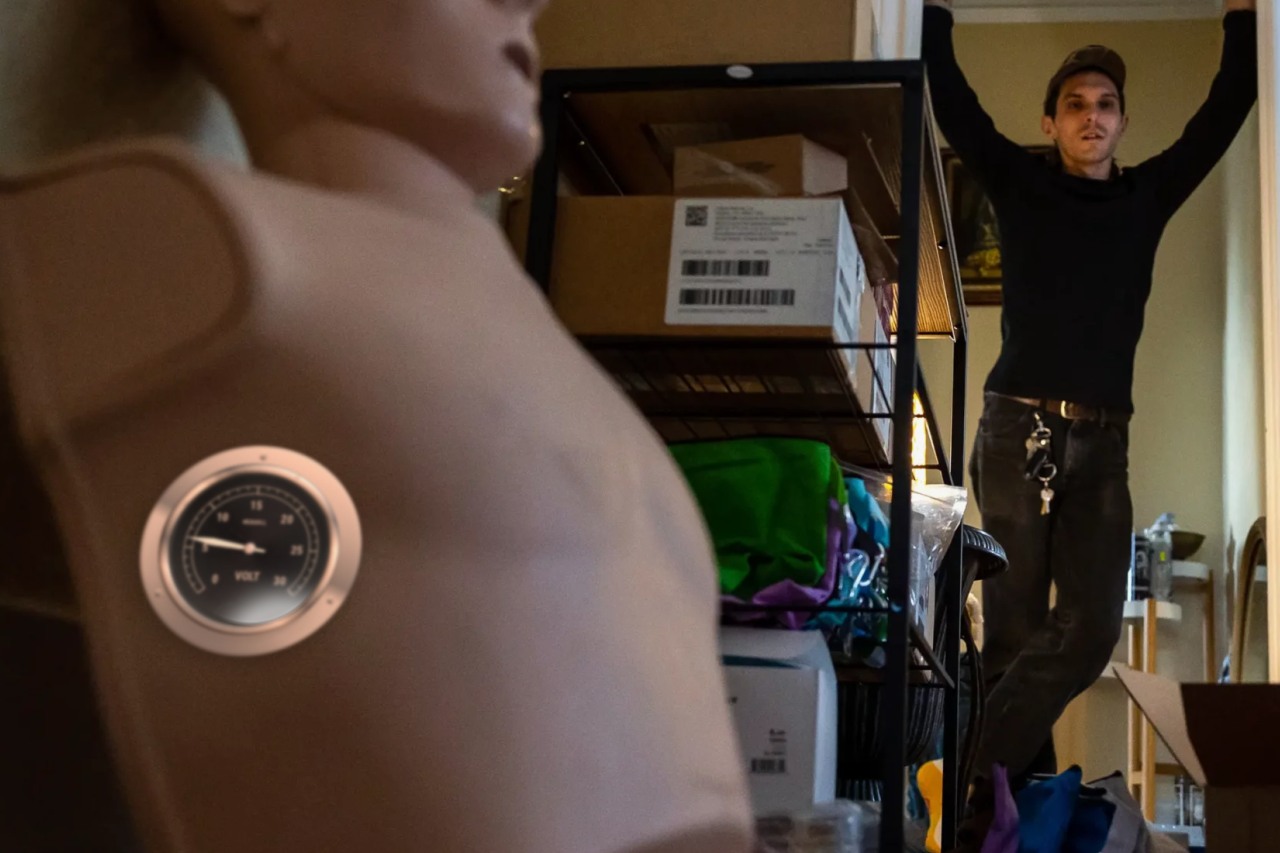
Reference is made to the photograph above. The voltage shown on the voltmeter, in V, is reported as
6 V
